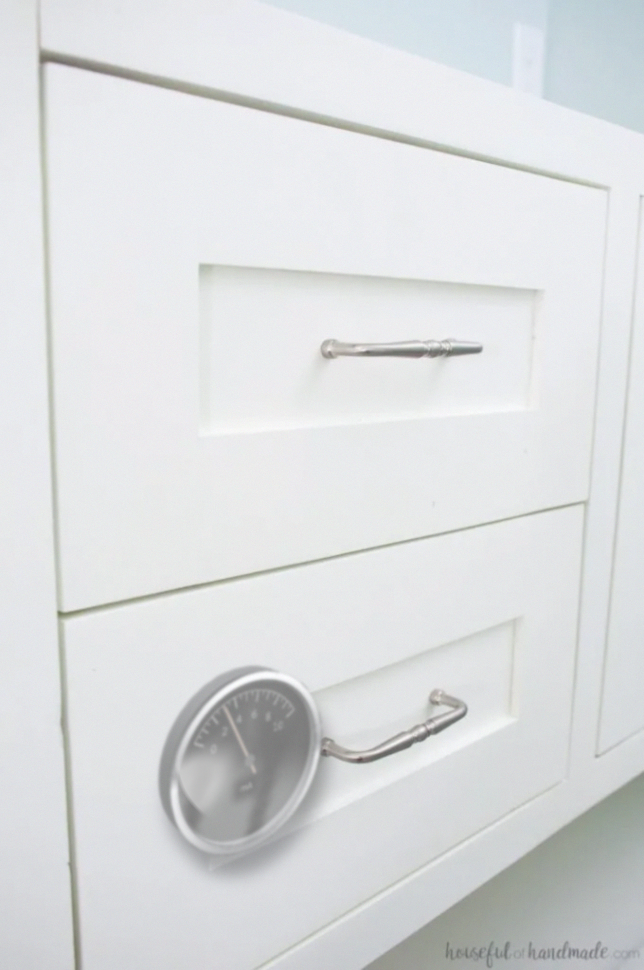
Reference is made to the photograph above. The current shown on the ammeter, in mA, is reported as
3 mA
